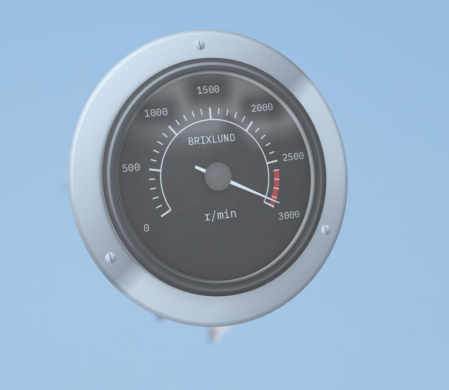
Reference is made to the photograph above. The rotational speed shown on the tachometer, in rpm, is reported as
2950 rpm
